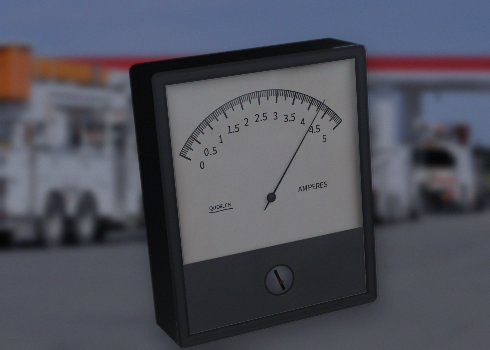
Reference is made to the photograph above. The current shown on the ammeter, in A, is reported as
4.25 A
